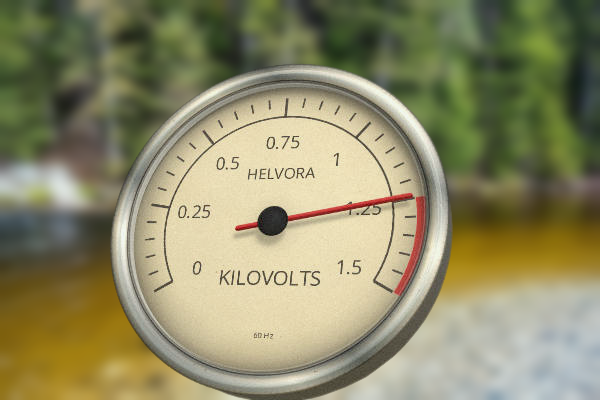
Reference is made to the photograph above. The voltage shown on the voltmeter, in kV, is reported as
1.25 kV
